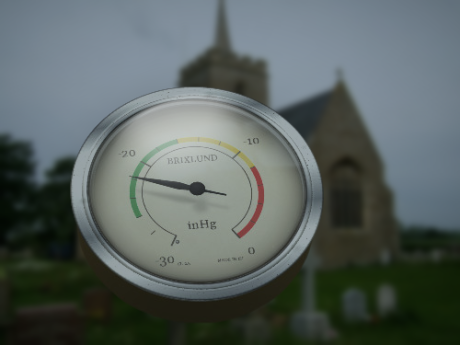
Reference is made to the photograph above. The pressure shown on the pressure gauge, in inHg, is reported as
-22 inHg
